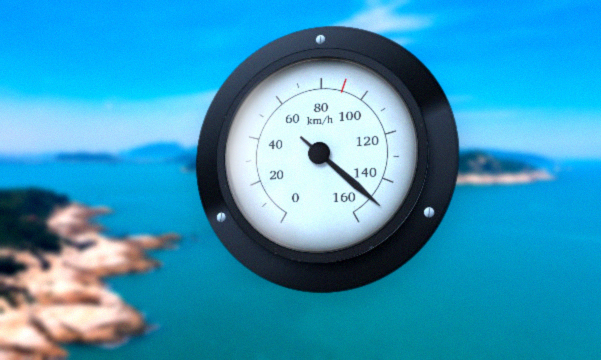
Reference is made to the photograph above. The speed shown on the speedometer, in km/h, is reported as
150 km/h
